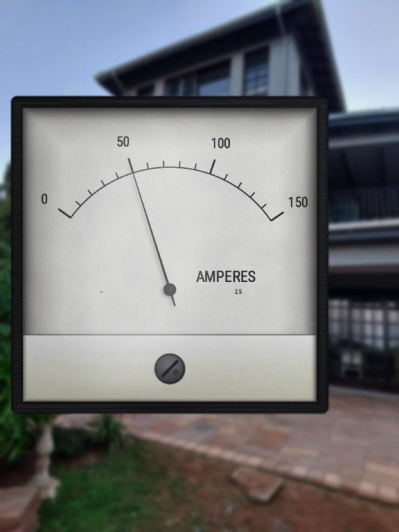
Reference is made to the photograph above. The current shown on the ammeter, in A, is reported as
50 A
